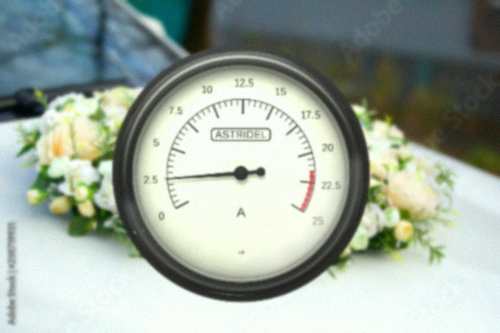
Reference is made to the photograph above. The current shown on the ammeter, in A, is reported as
2.5 A
